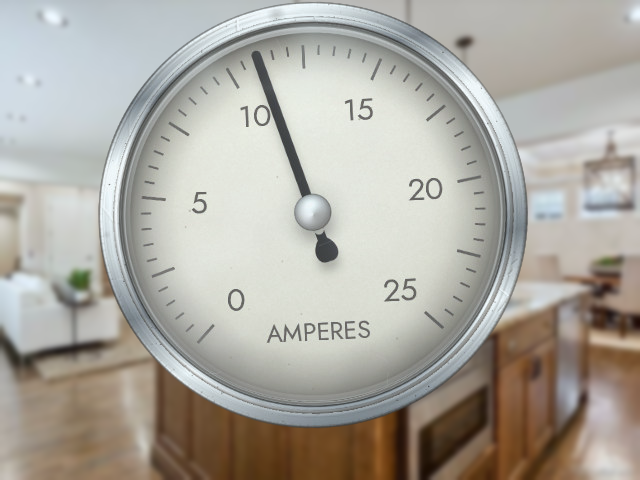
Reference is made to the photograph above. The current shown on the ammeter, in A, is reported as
11 A
